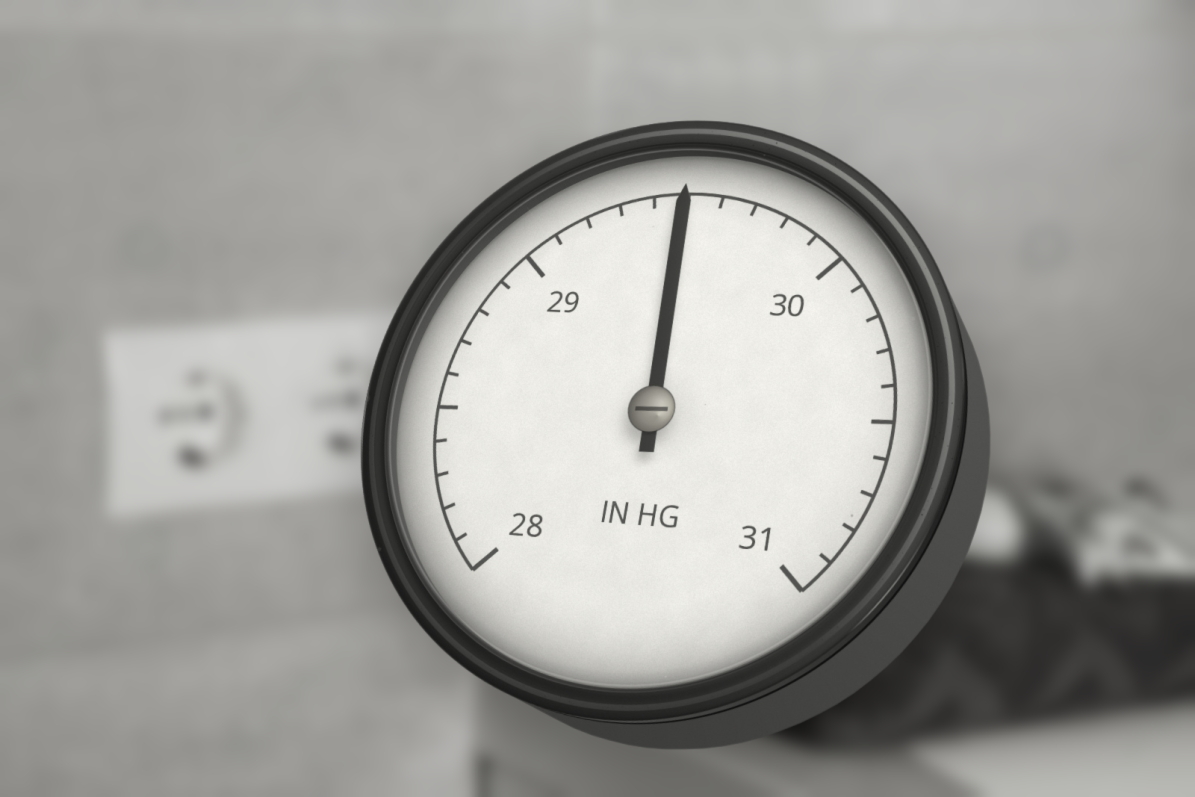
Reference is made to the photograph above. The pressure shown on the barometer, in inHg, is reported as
29.5 inHg
